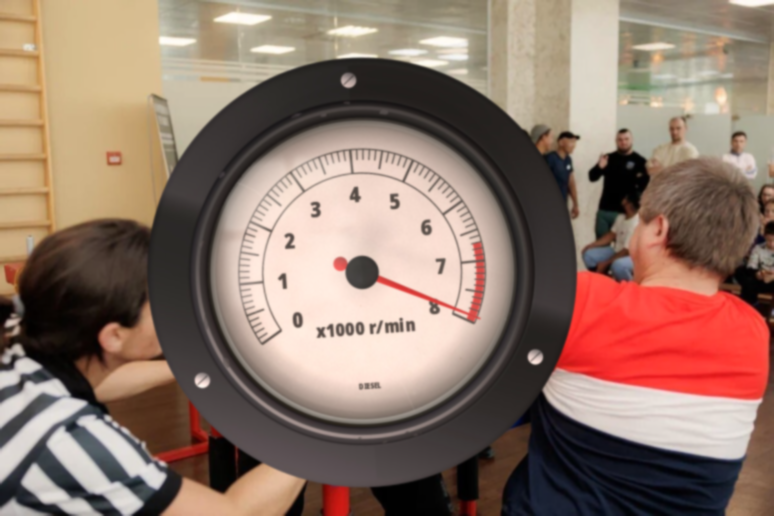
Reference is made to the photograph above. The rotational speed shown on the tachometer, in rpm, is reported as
7900 rpm
